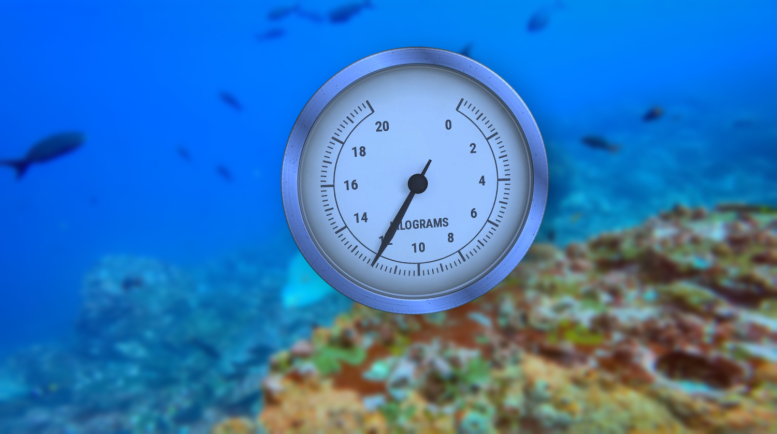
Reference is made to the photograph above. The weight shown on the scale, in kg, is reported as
12 kg
